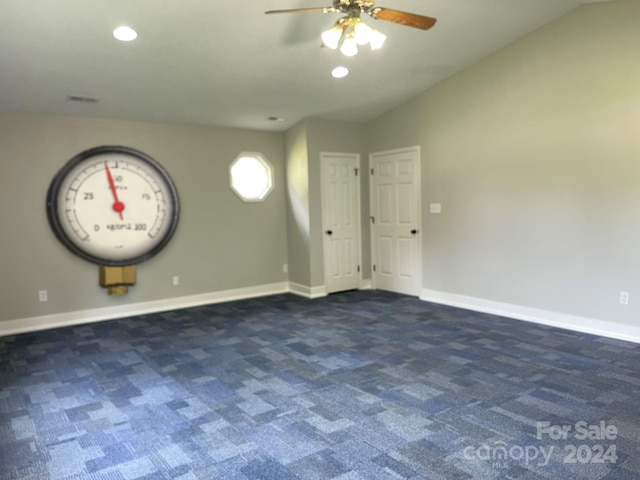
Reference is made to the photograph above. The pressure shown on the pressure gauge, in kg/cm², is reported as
45 kg/cm²
